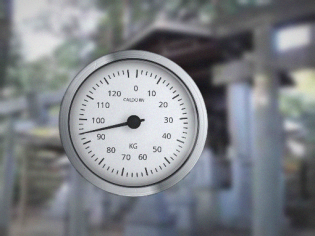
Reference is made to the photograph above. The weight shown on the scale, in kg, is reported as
94 kg
